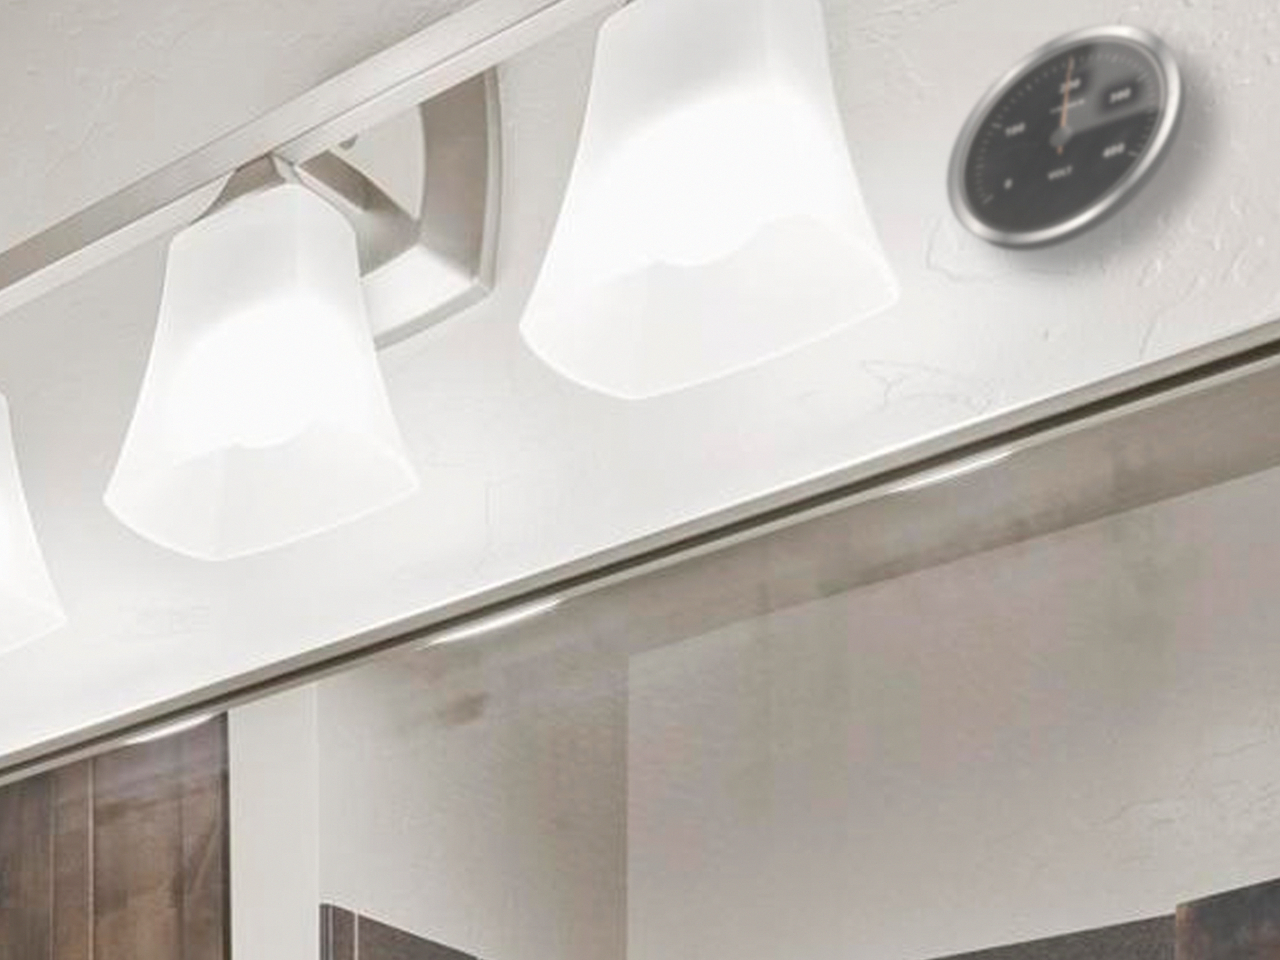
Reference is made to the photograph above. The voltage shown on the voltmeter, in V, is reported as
200 V
